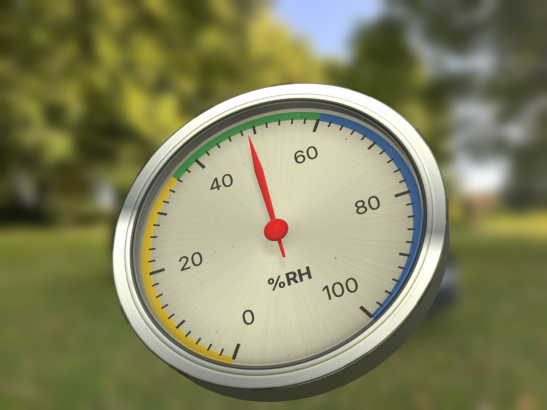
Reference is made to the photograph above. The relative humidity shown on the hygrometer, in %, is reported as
49 %
